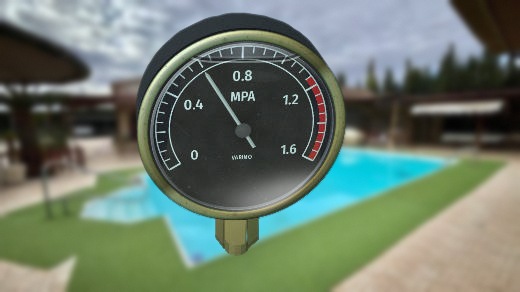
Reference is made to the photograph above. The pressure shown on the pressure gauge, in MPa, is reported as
0.6 MPa
